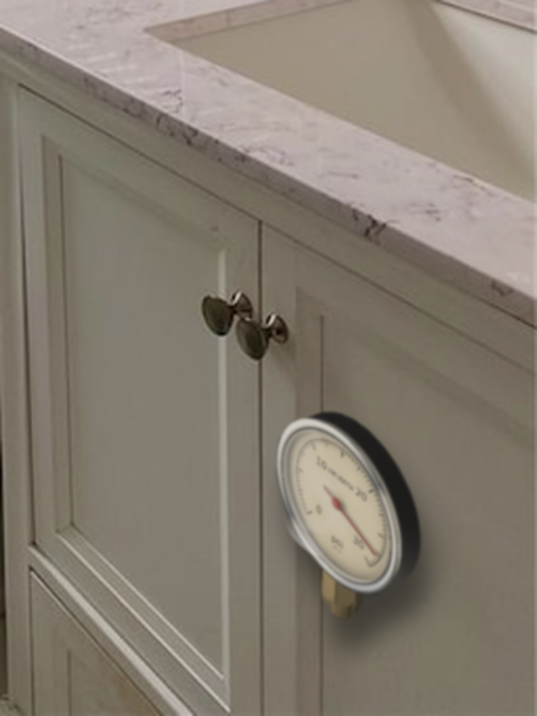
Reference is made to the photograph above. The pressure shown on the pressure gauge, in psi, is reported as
27.5 psi
